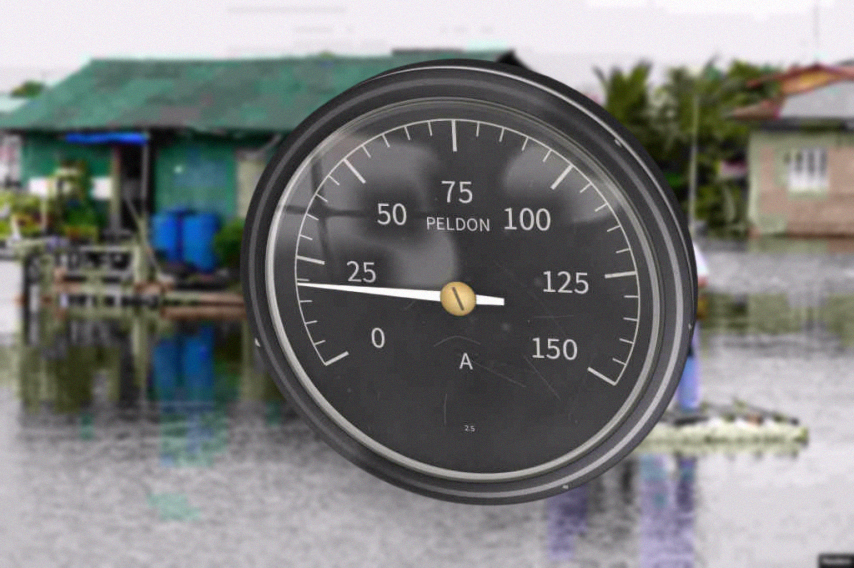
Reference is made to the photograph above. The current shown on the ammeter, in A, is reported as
20 A
